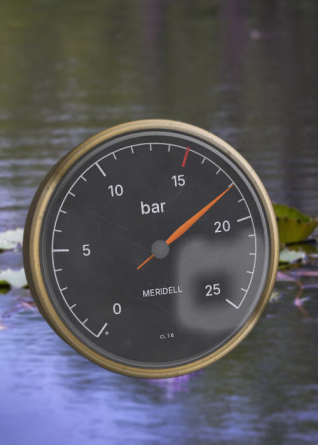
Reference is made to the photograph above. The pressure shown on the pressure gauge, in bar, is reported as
18 bar
